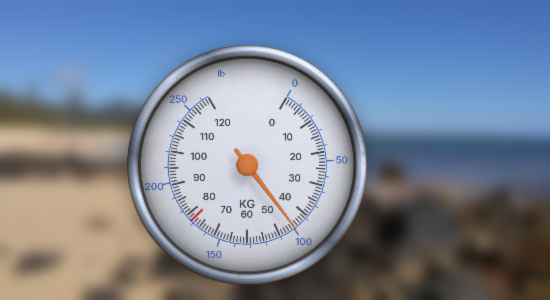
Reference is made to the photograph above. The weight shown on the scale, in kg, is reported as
45 kg
